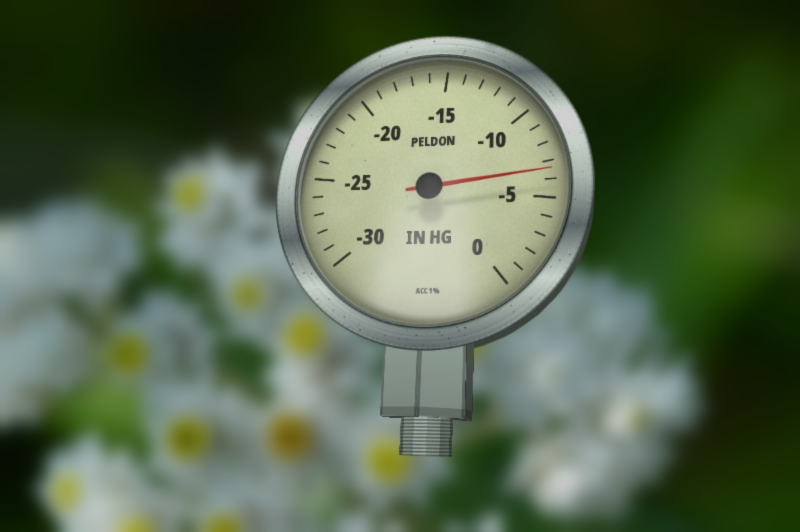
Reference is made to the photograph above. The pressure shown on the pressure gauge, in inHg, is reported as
-6.5 inHg
